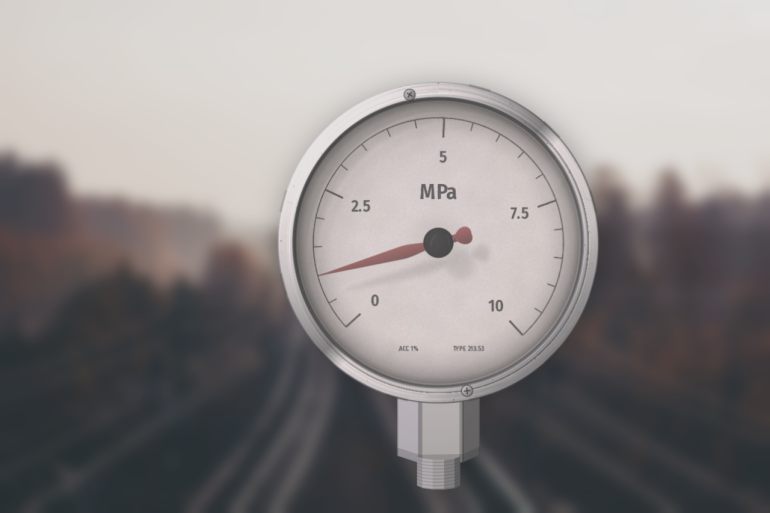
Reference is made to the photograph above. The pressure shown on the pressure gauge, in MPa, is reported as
1 MPa
